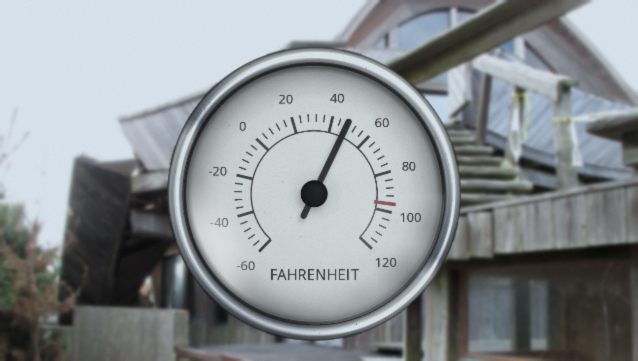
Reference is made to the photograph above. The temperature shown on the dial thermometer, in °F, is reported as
48 °F
